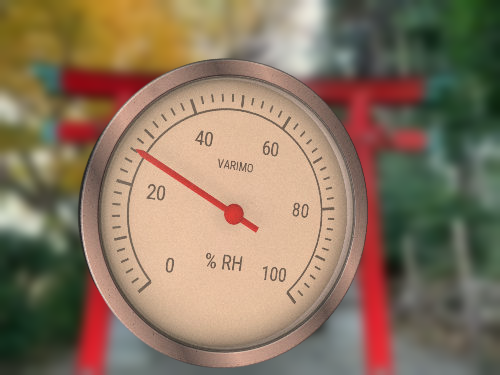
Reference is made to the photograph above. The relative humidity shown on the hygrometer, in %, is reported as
26 %
